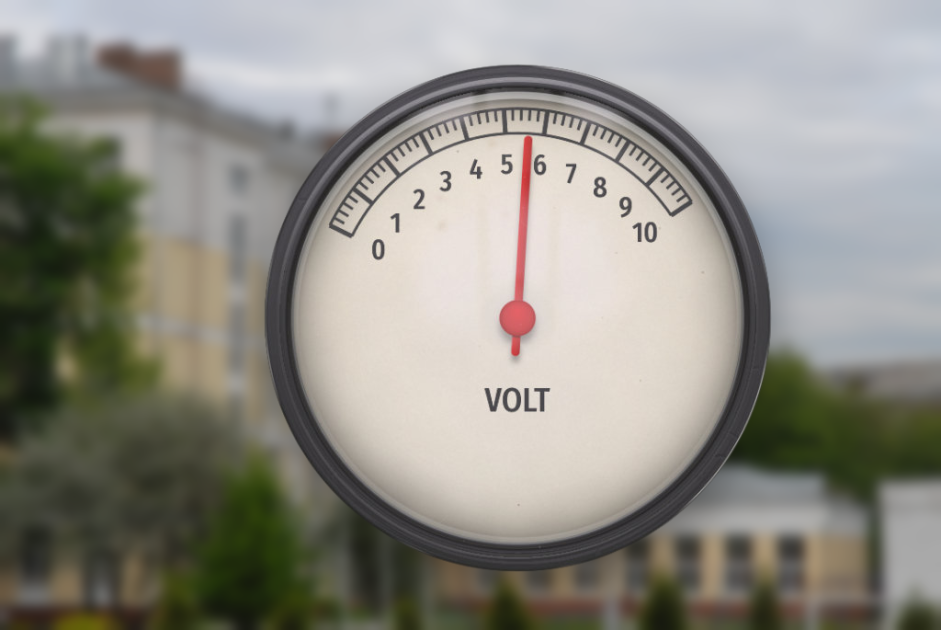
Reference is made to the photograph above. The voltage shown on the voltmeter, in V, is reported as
5.6 V
